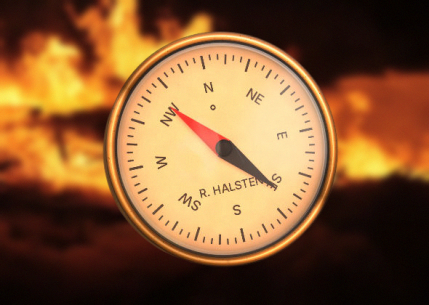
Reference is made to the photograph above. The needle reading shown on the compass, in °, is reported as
320 °
